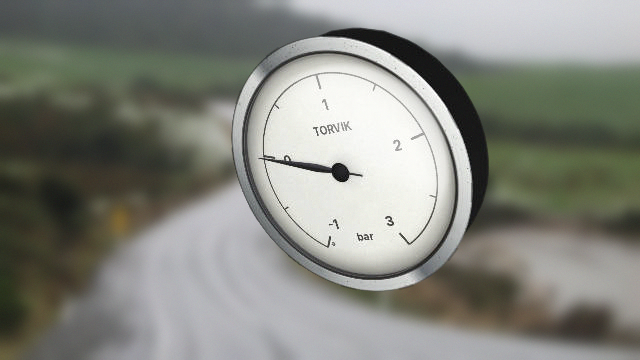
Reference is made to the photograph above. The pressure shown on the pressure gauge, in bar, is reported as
0 bar
